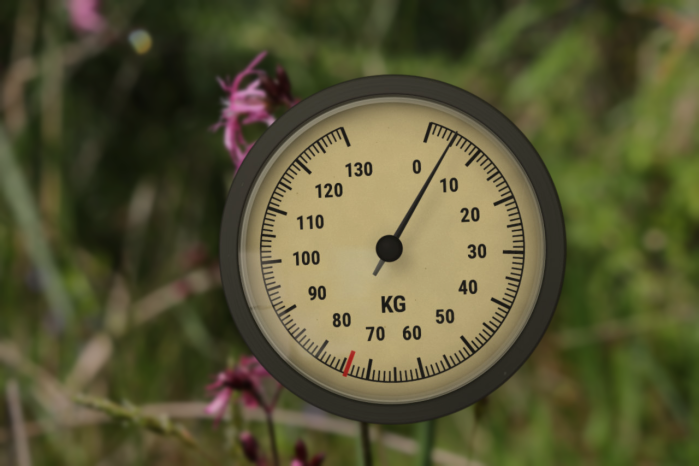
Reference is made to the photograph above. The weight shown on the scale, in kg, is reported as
5 kg
